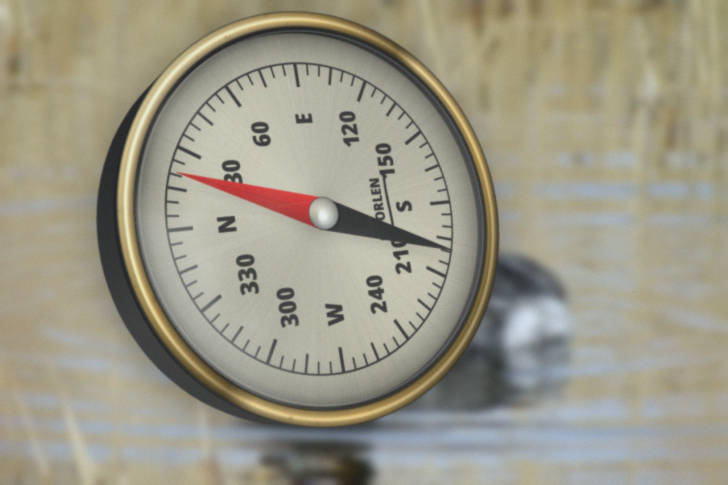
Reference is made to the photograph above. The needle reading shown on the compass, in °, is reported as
20 °
